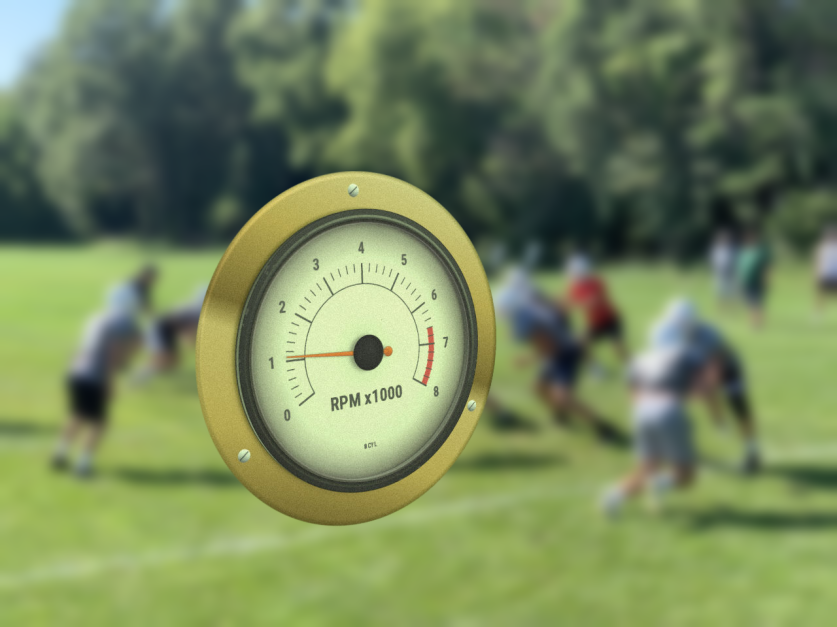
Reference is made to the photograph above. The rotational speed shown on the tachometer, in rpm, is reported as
1100 rpm
